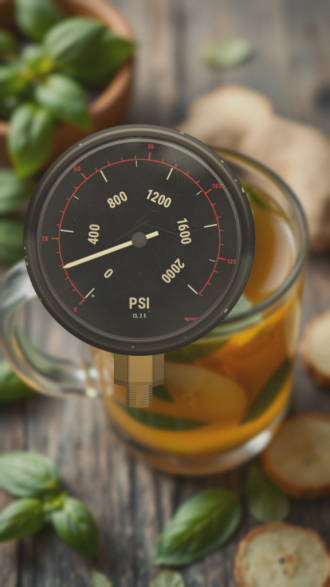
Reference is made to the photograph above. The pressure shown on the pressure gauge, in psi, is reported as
200 psi
